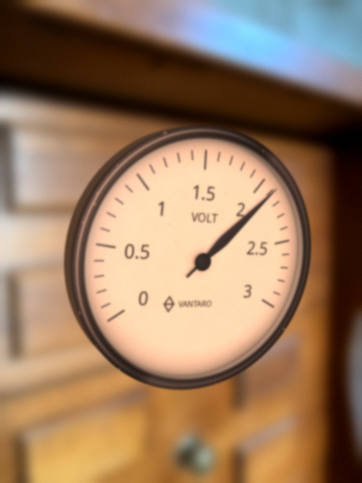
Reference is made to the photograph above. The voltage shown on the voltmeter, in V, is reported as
2.1 V
